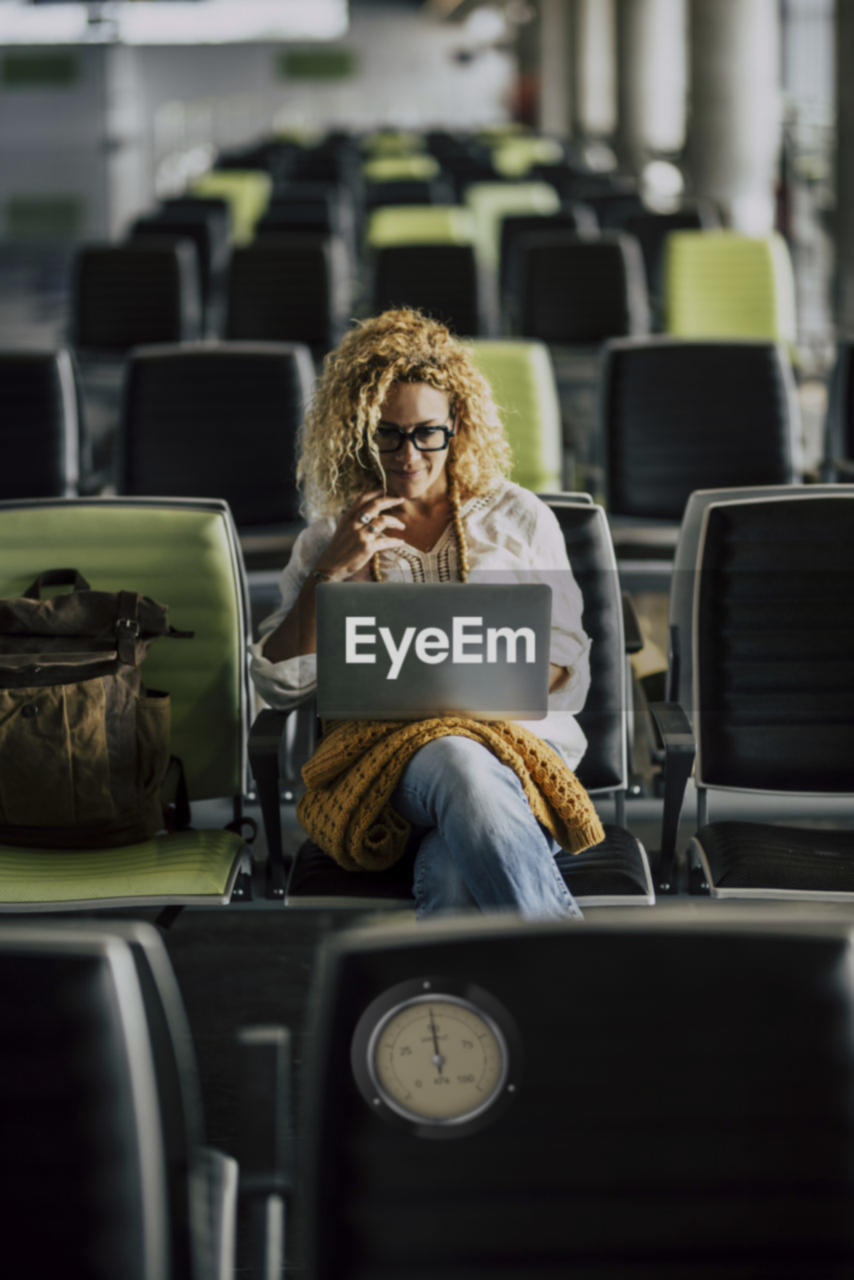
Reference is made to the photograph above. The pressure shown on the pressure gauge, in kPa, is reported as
50 kPa
